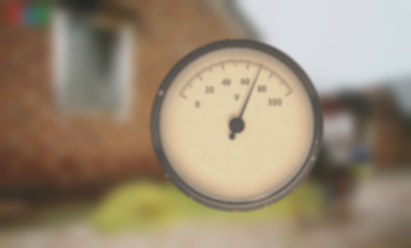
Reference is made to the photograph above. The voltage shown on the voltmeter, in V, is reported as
70 V
